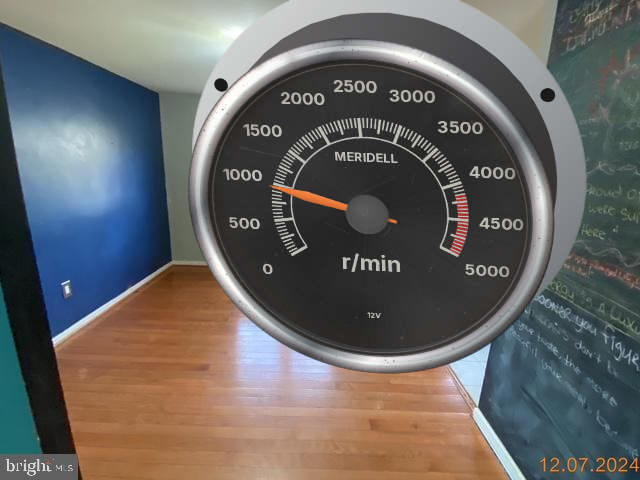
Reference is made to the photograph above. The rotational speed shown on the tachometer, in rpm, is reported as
1000 rpm
